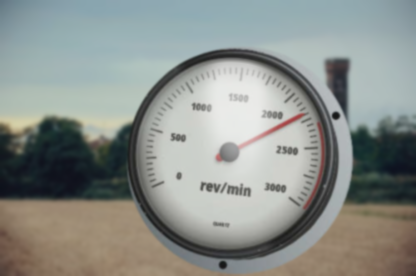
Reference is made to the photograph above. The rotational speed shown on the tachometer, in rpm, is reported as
2200 rpm
